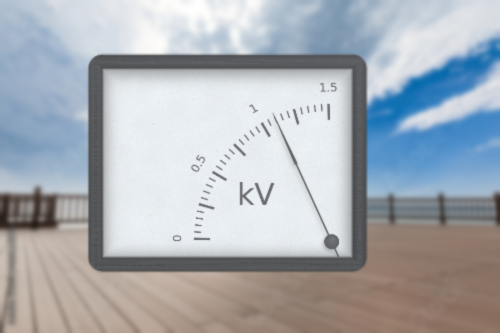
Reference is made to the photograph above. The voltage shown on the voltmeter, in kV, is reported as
1.1 kV
